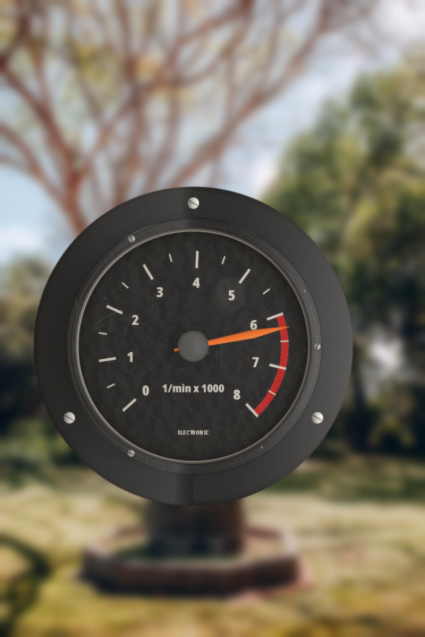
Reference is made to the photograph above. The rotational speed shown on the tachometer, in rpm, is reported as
6250 rpm
